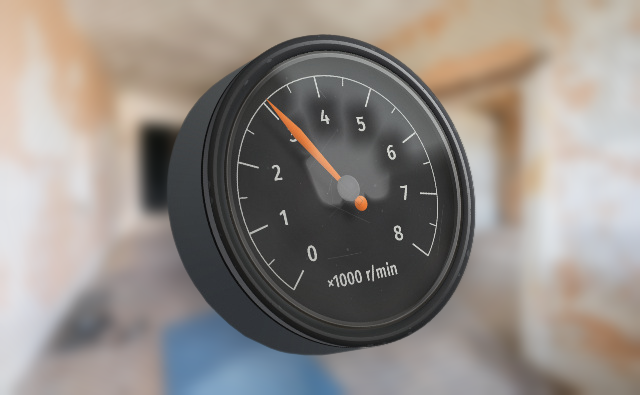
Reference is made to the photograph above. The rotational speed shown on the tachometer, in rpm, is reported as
3000 rpm
